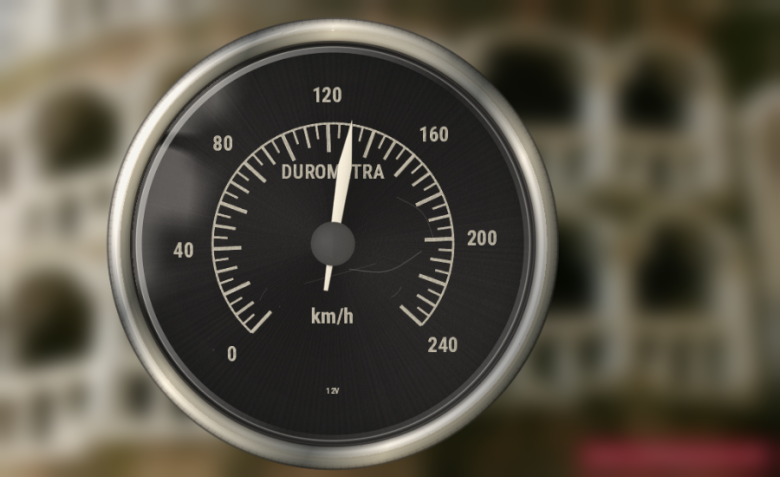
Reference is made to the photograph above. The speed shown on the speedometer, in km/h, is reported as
130 km/h
